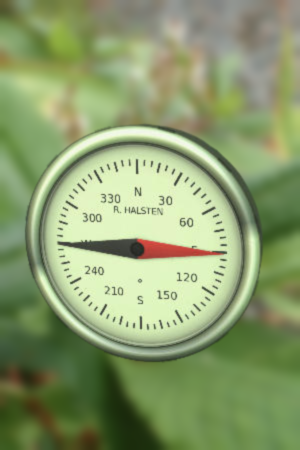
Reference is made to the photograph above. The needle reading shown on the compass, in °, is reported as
90 °
